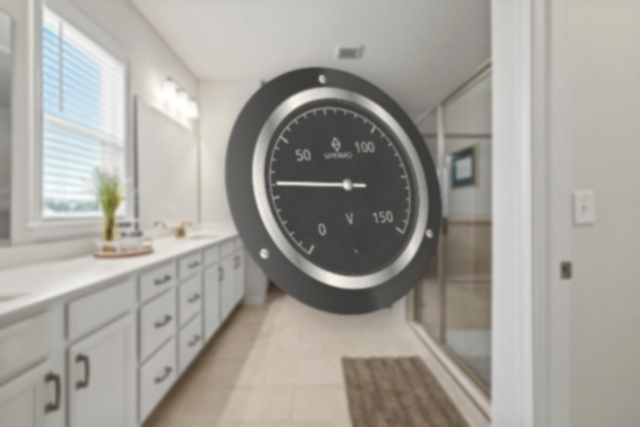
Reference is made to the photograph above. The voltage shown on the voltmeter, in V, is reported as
30 V
